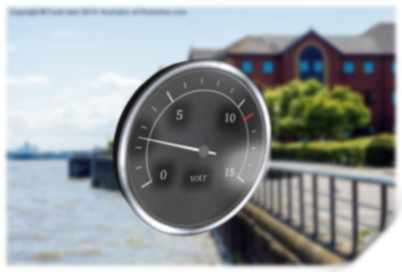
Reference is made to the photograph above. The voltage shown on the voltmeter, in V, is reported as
2.5 V
